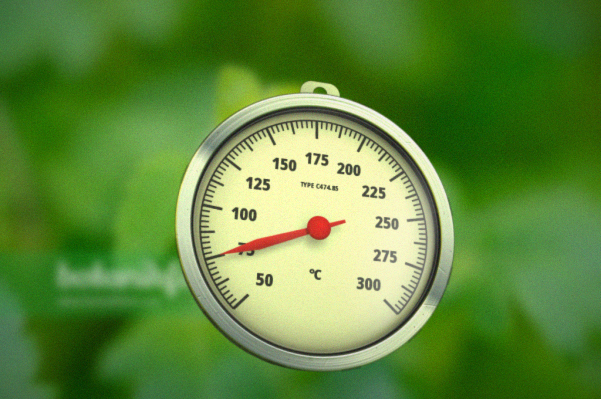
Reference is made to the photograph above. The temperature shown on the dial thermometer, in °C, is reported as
75 °C
